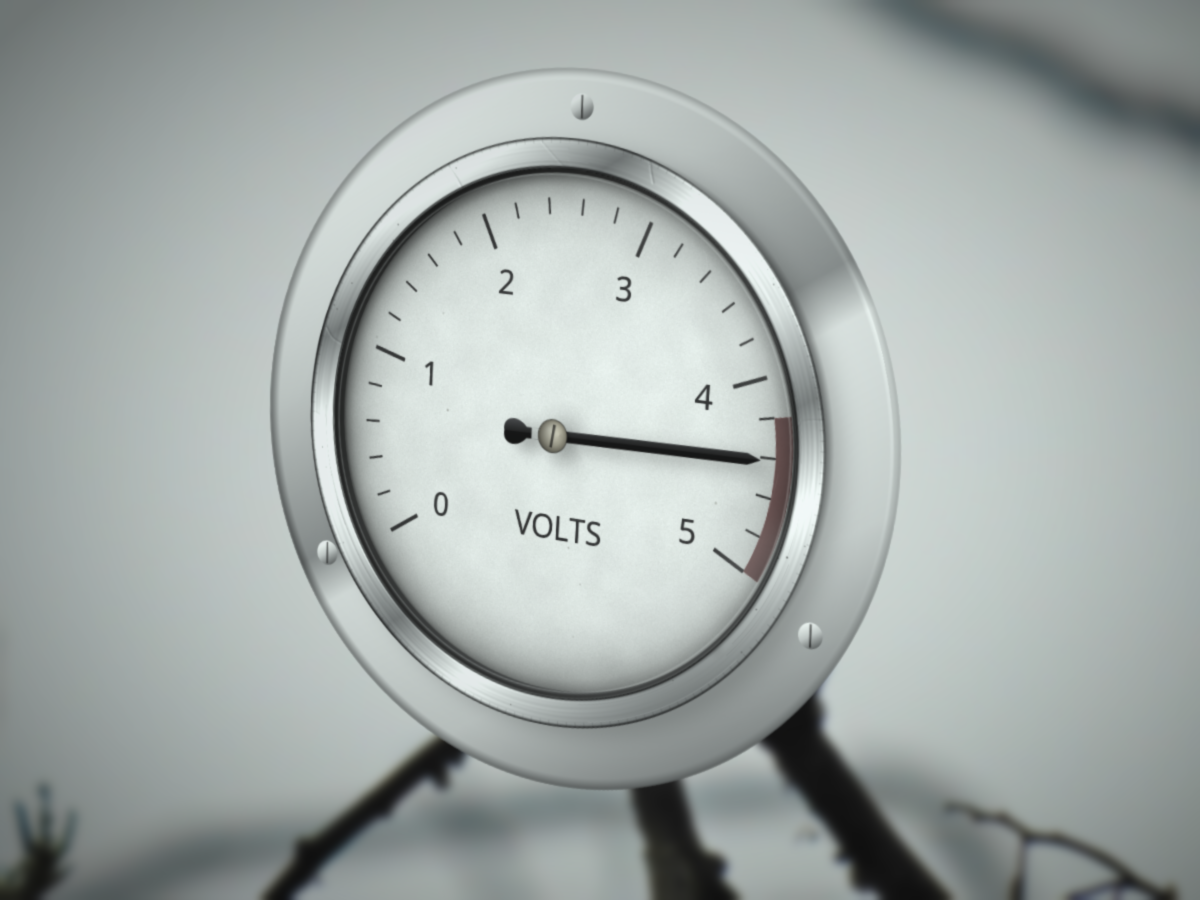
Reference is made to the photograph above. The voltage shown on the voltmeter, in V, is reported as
4.4 V
